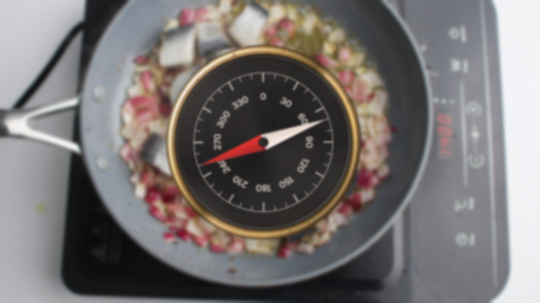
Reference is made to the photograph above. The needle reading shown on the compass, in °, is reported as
250 °
